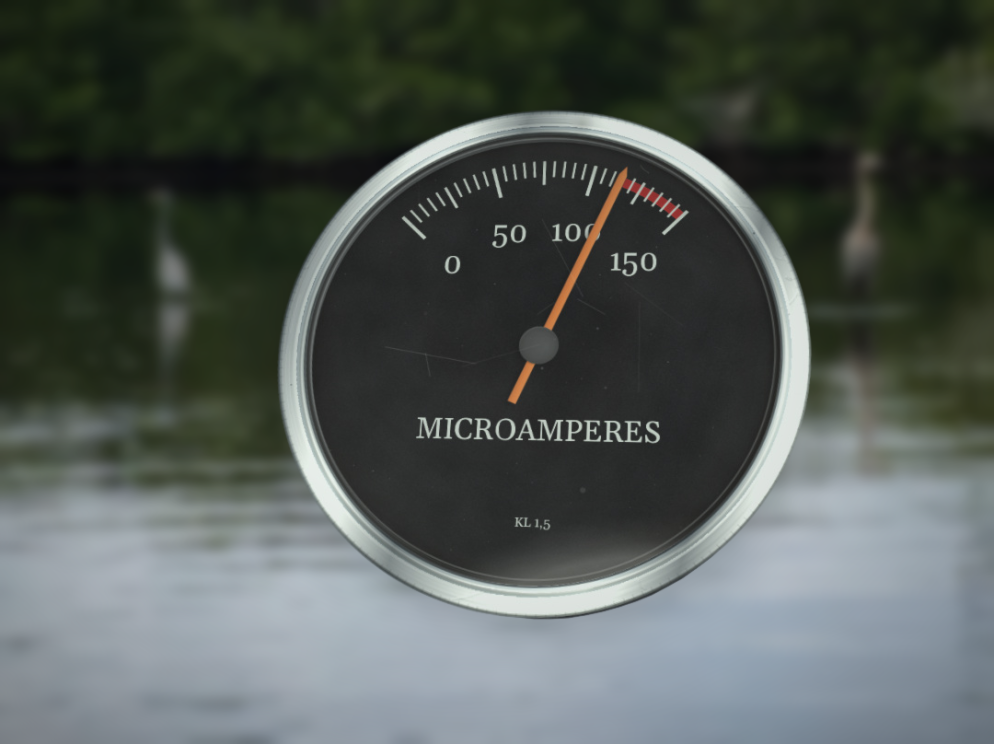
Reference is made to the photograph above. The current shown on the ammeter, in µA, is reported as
115 µA
